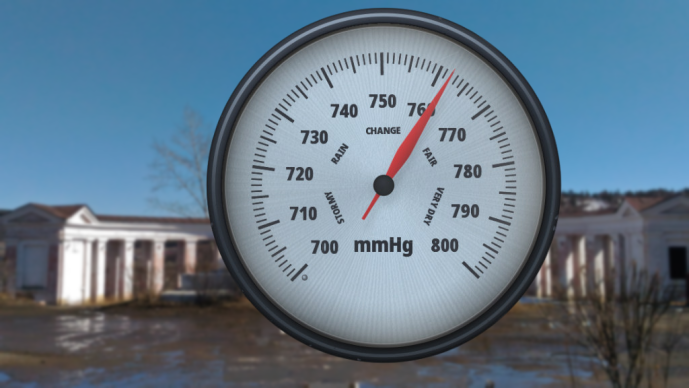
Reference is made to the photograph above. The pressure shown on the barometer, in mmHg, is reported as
762 mmHg
